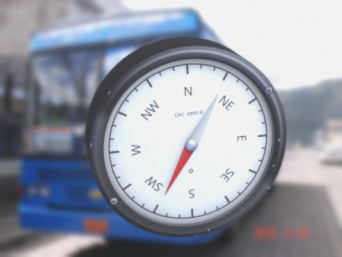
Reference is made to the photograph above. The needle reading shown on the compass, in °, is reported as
210 °
